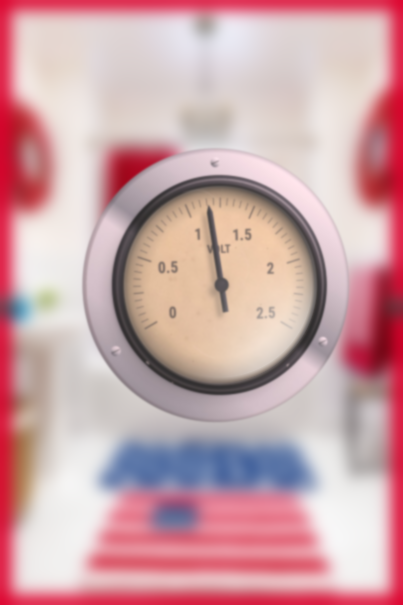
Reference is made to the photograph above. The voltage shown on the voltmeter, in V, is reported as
1.15 V
